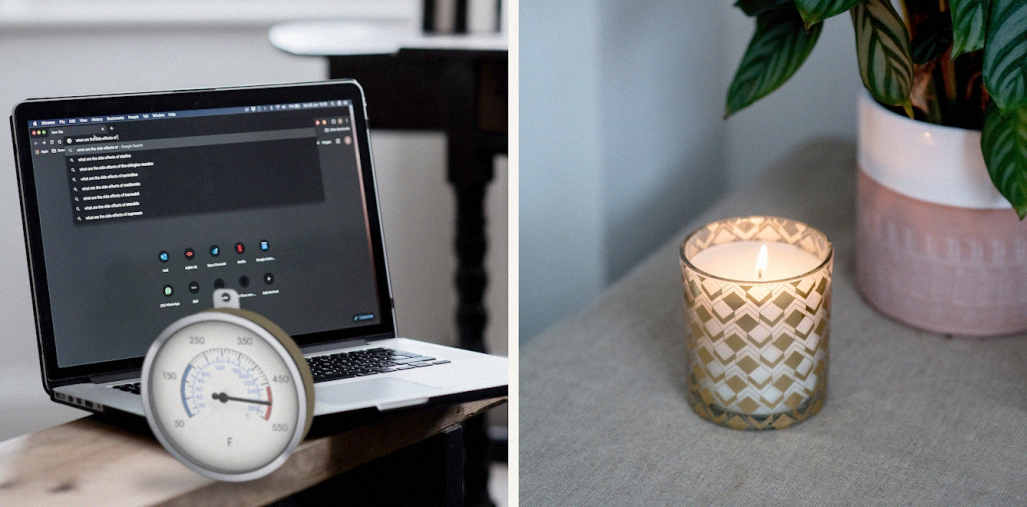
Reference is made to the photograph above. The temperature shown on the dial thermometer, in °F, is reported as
500 °F
